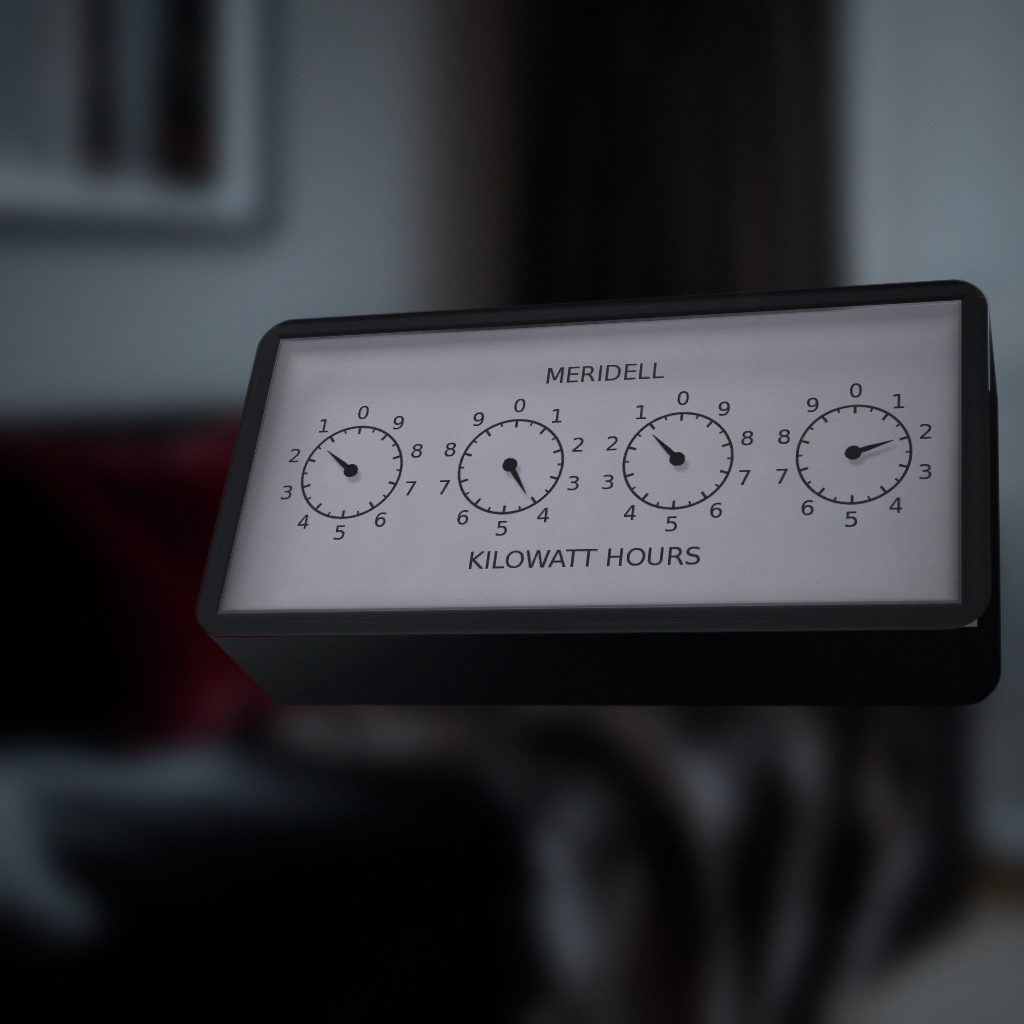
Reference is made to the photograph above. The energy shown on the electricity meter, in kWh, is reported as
1412 kWh
